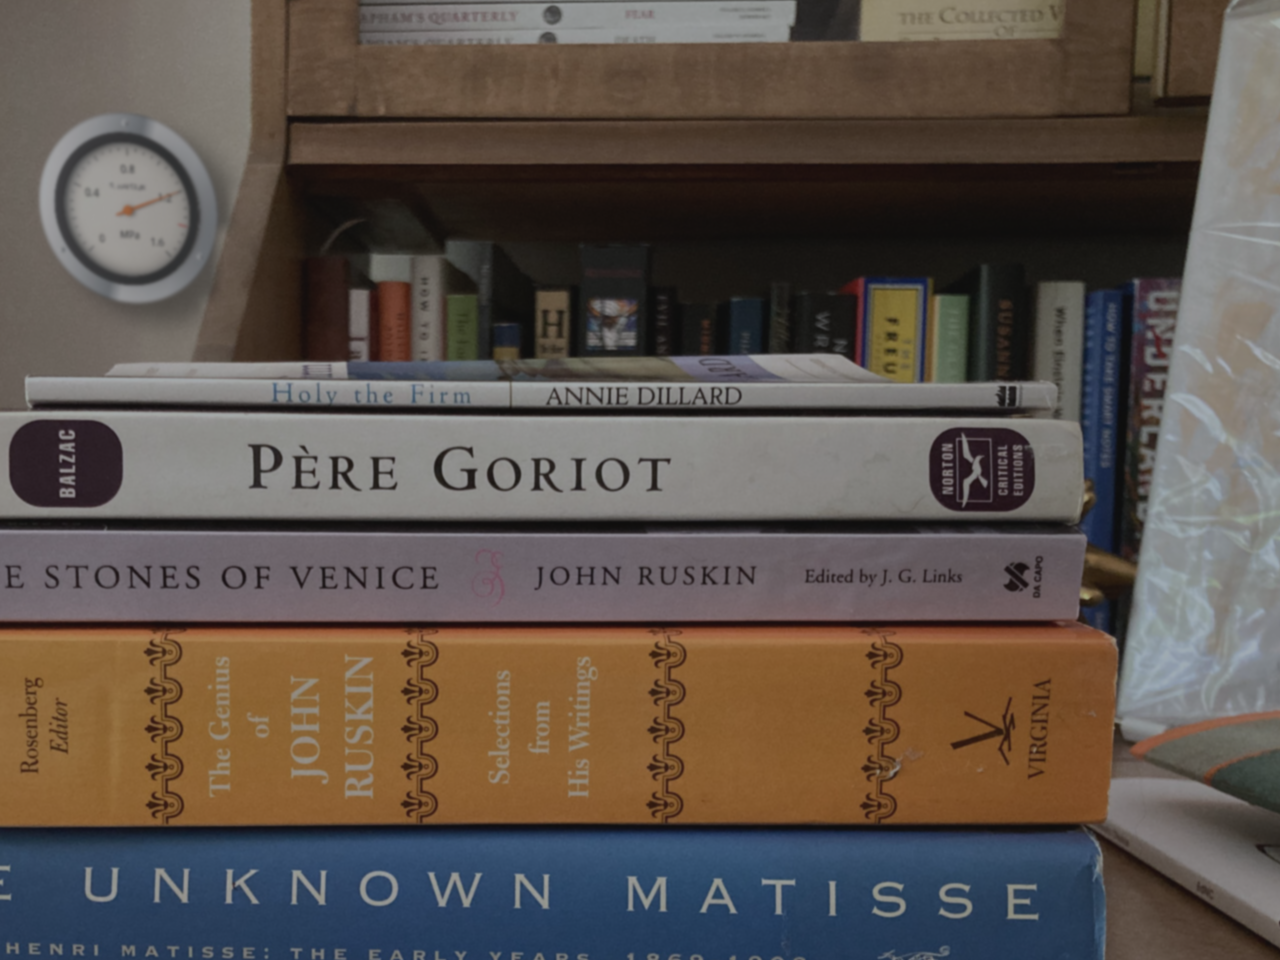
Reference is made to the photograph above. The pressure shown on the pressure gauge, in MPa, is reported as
1.2 MPa
